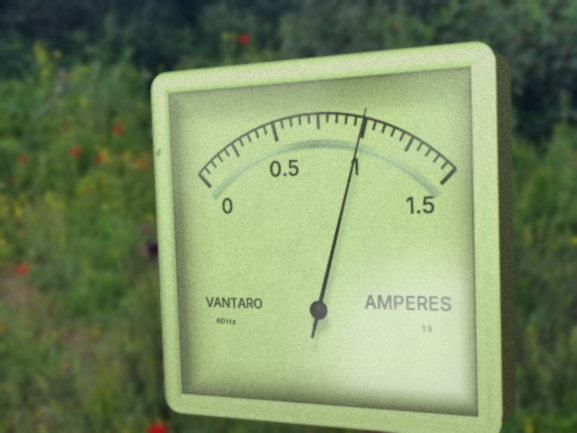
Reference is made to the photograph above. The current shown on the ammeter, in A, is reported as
1 A
